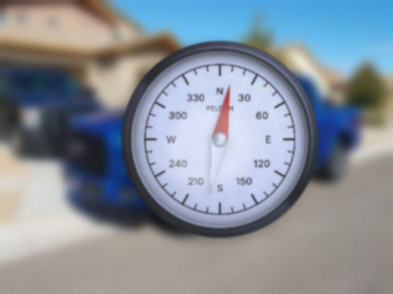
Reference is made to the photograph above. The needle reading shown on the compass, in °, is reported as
10 °
